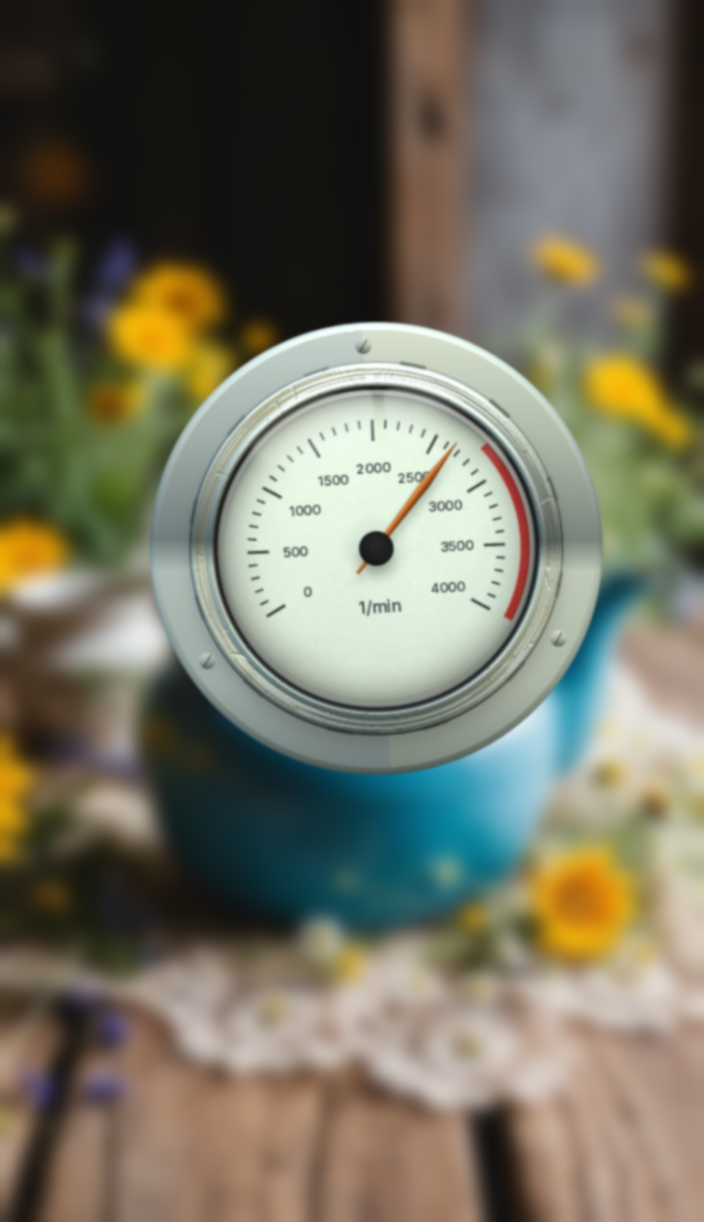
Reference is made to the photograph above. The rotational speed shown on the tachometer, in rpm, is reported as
2650 rpm
